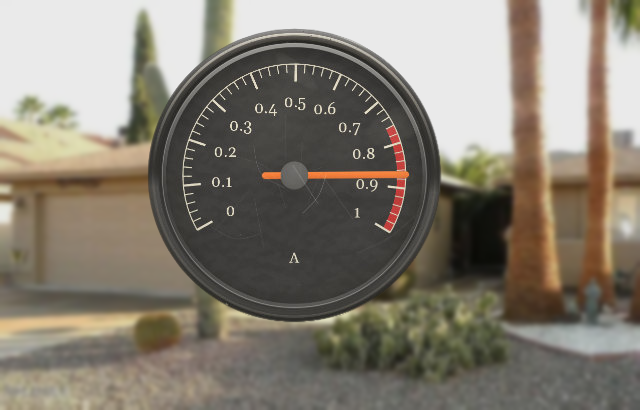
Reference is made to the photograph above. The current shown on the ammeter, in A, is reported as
0.87 A
